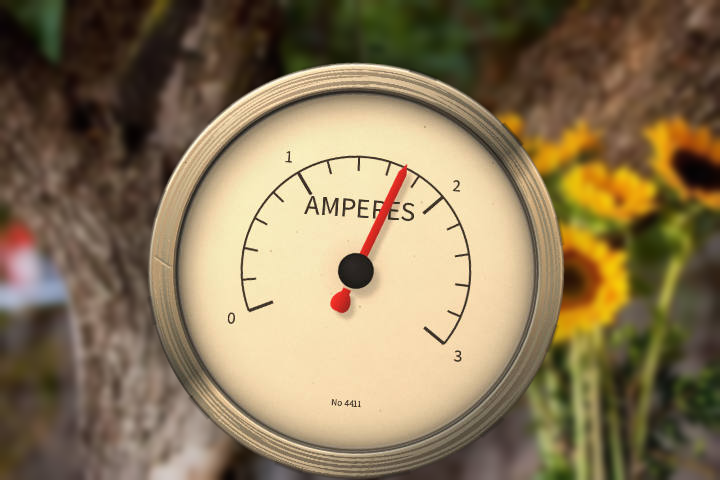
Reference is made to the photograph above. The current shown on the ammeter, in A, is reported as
1.7 A
